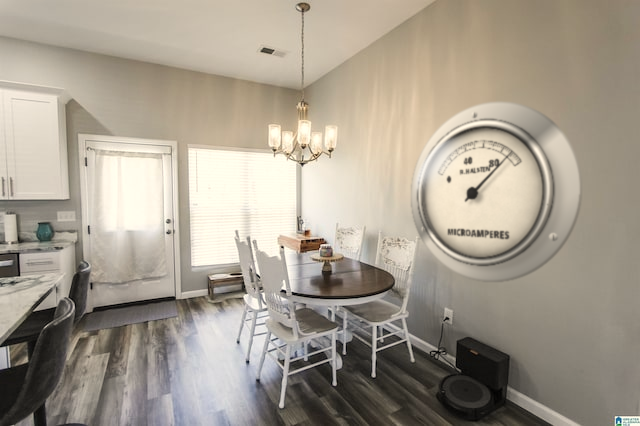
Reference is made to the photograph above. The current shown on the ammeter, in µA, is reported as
90 µA
